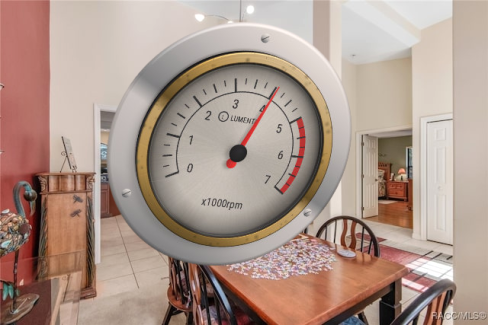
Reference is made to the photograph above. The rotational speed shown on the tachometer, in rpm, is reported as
4000 rpm
